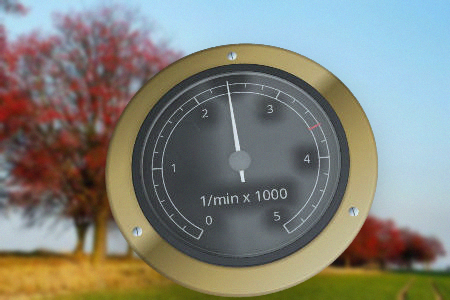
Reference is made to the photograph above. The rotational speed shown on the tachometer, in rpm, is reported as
2400 rpm
